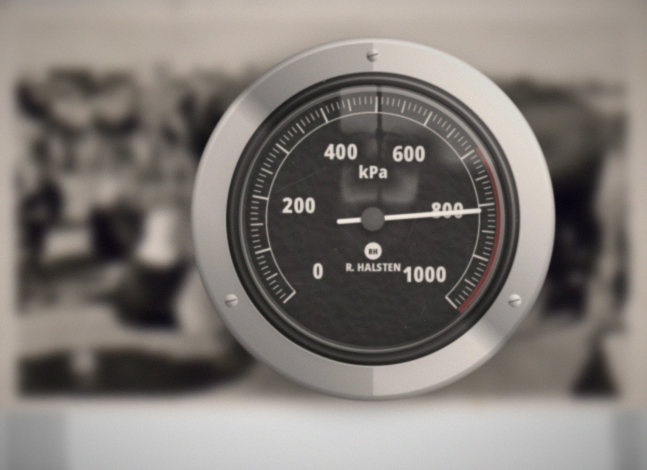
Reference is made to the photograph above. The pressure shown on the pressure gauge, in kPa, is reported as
810 kPa
